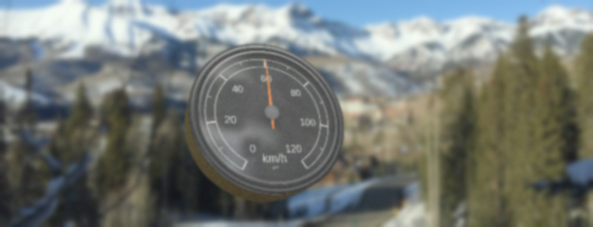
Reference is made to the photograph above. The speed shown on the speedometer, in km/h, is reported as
60 km/h
